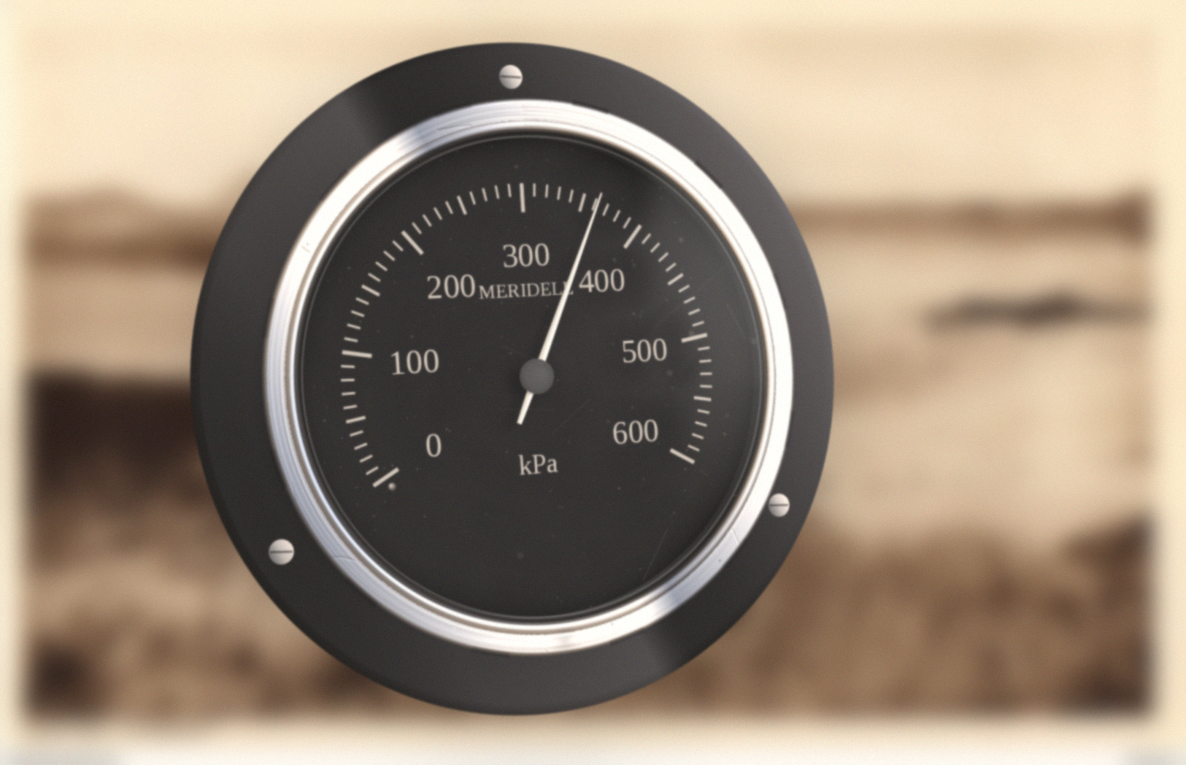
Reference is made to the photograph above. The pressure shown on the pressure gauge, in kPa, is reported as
360 kPa
